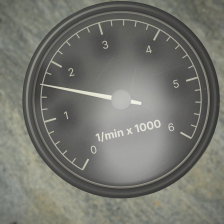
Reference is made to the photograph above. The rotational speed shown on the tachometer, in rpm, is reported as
1600 rpm
